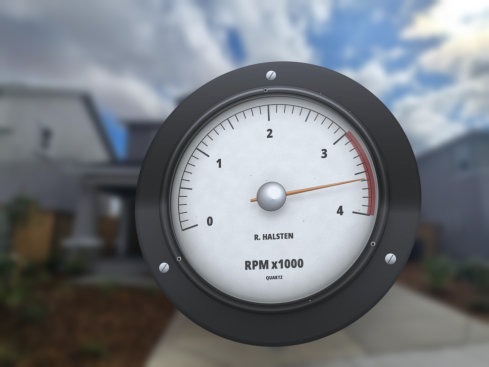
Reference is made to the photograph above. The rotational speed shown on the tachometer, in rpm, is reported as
3600 rpm
